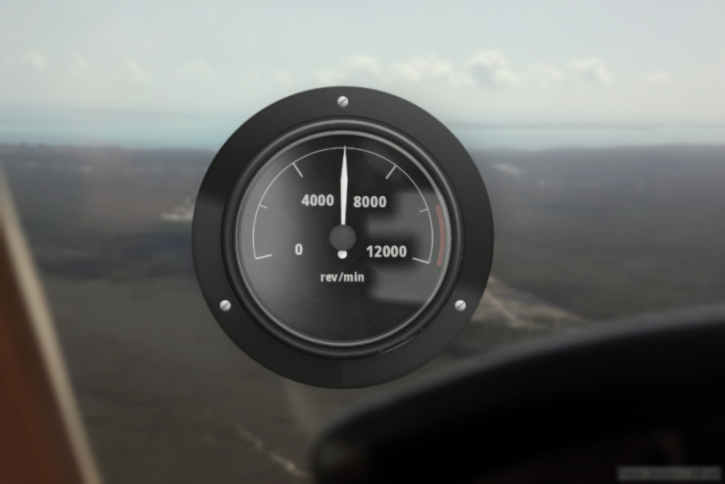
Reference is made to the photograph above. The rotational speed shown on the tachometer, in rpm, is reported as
6000 rpm
